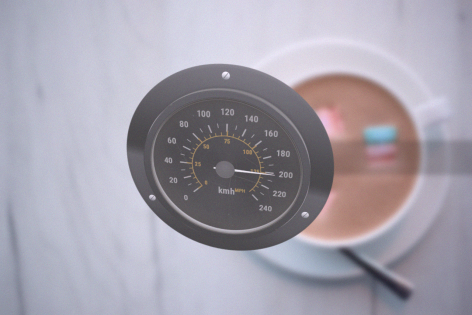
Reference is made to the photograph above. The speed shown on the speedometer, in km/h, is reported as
200 km/h
